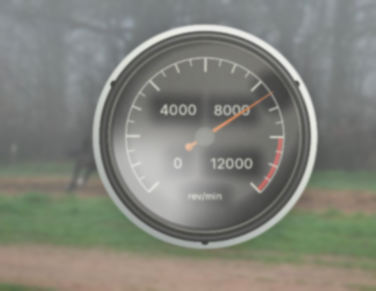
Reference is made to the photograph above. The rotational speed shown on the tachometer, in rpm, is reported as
8500 rpm
